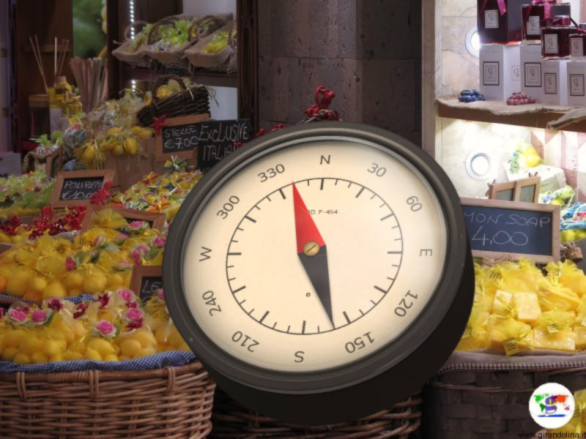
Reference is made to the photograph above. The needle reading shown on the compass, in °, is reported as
340 °
